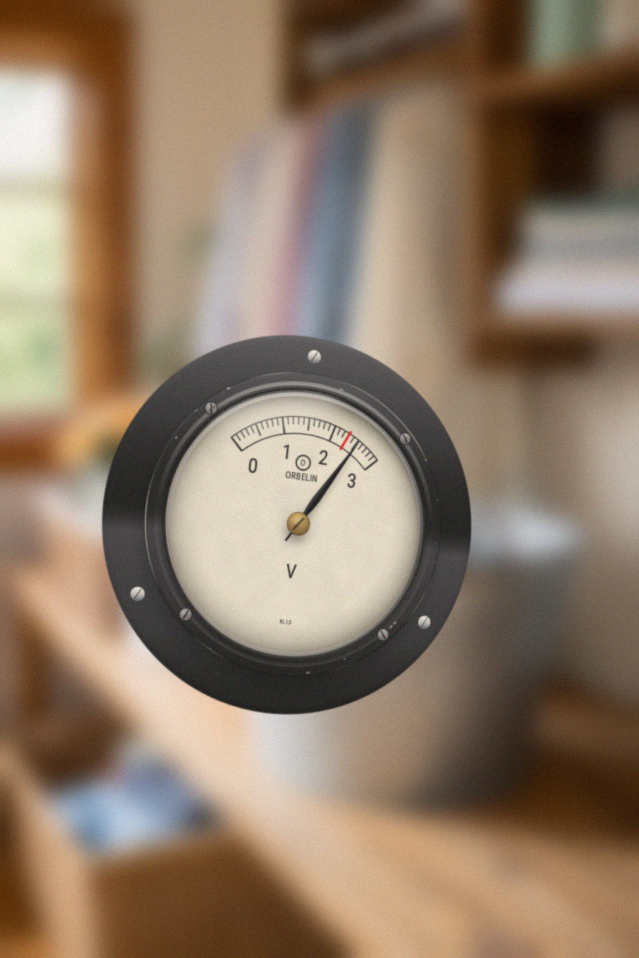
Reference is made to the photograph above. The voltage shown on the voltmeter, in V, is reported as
2.5 V
